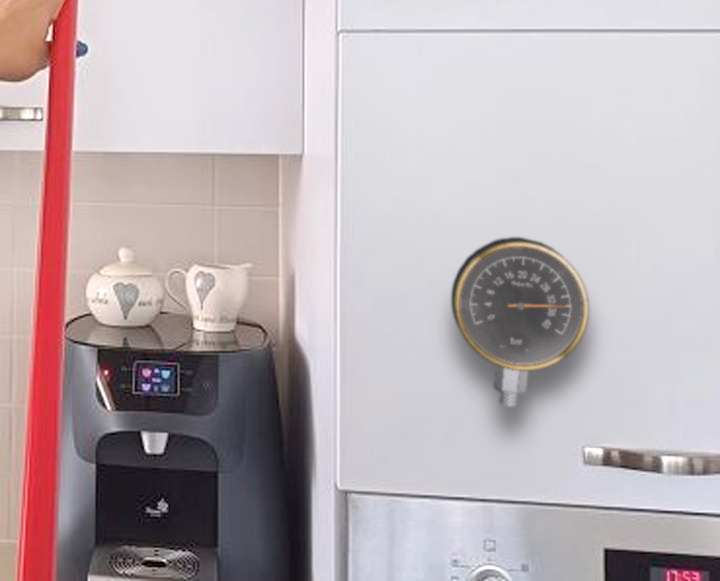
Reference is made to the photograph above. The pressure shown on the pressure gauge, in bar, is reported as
34 bar
